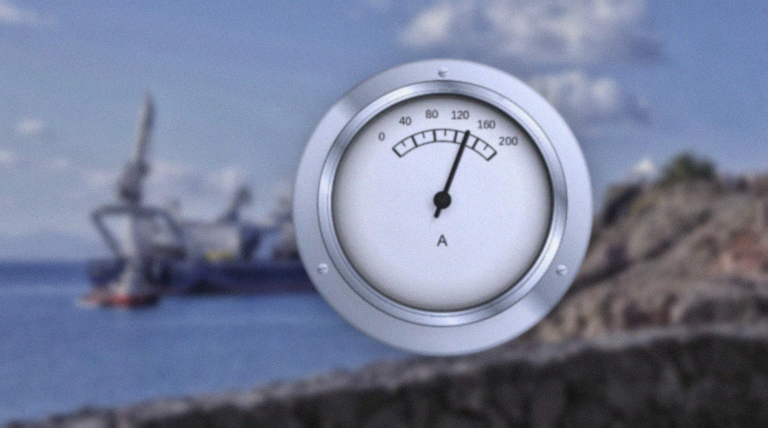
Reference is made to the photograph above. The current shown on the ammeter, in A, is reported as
140 A
